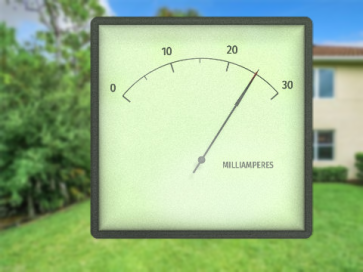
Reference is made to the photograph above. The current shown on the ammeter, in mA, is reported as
25 mA
